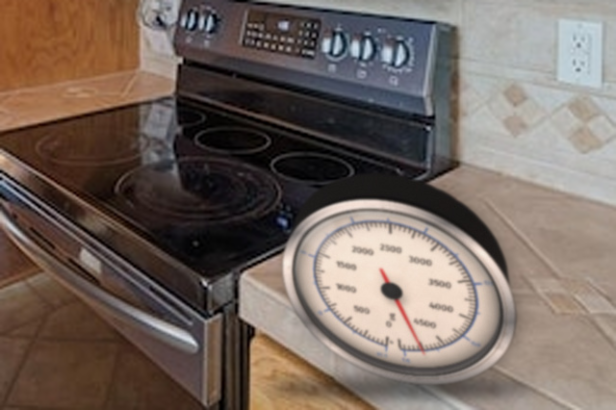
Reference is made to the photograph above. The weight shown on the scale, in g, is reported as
4750 g
